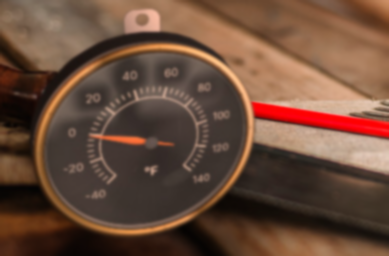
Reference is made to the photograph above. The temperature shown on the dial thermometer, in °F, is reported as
0 °F
